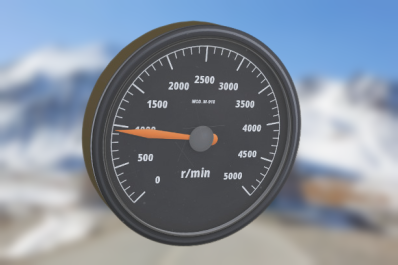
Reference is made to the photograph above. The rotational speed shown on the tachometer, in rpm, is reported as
950 rpm
